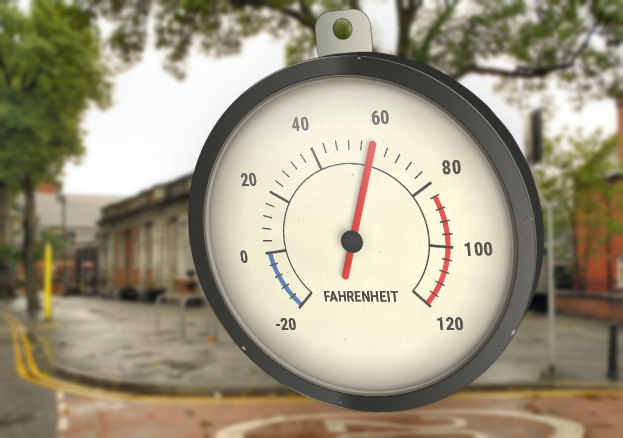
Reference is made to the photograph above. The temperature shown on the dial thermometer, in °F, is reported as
60 °F
